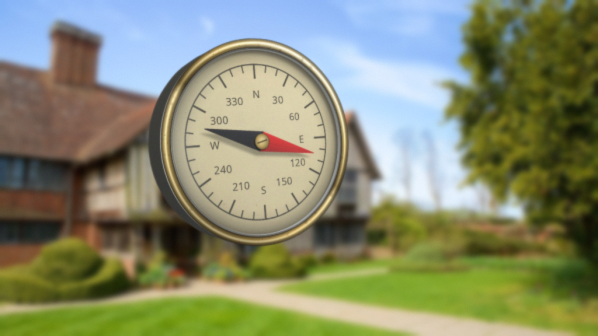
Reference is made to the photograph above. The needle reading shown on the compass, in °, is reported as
105 °
